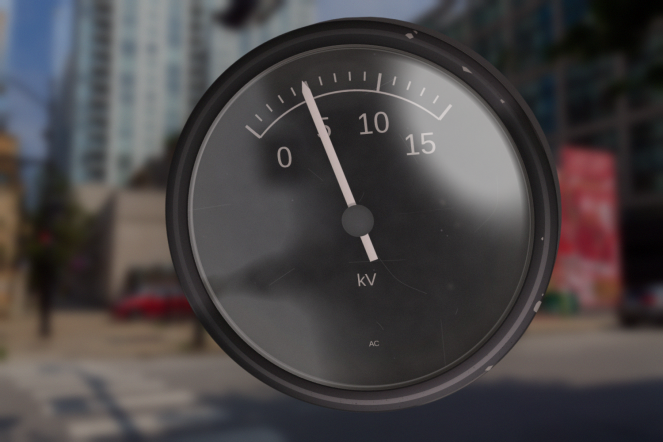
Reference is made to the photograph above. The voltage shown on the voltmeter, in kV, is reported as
5 kV
